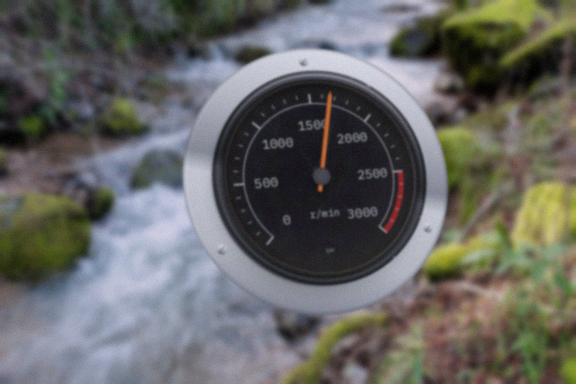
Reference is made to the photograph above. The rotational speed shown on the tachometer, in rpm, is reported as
1650 rpm
